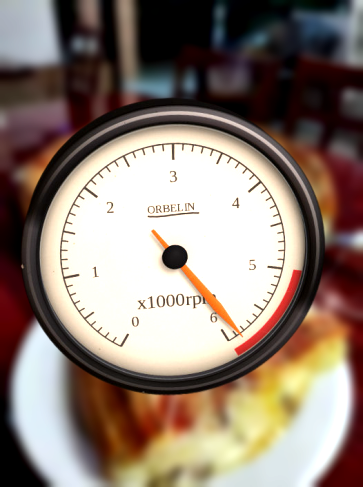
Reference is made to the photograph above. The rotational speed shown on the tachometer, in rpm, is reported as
5850 rpm
